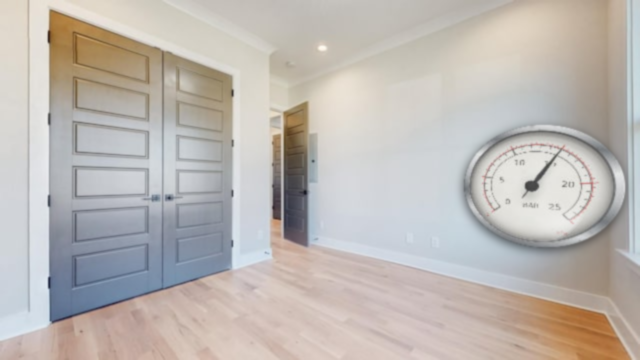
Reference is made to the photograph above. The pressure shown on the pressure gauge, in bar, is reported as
15 bar
